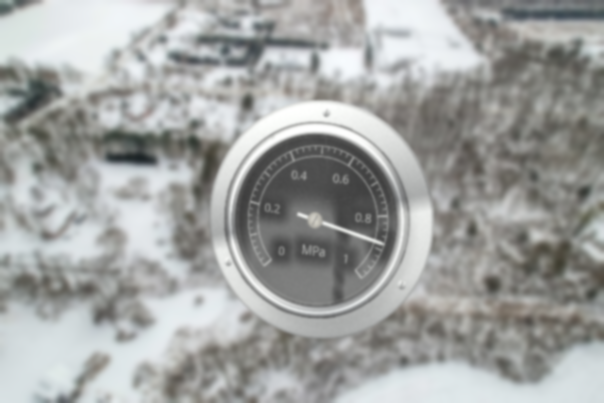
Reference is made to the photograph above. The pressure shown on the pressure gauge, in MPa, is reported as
0.88 MPa
